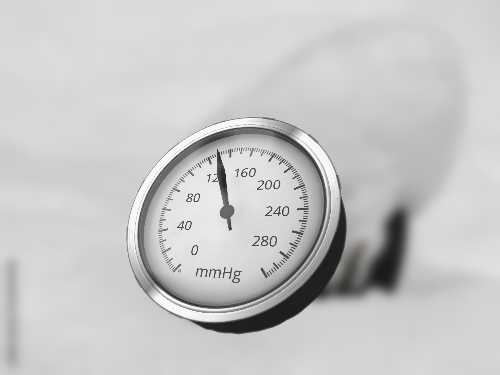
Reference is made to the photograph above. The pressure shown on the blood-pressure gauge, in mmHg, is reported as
130 mmHg
